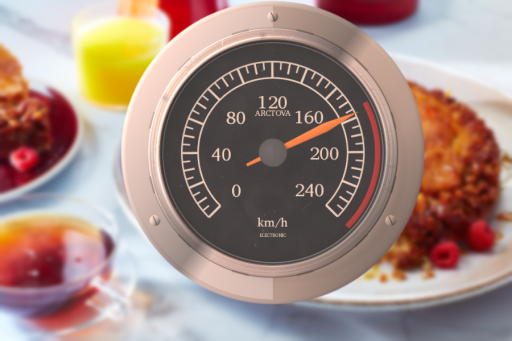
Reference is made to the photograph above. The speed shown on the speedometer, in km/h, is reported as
177.5 km/h
